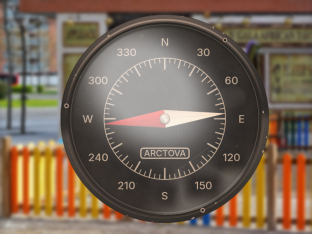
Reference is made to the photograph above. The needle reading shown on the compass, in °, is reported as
265 °
